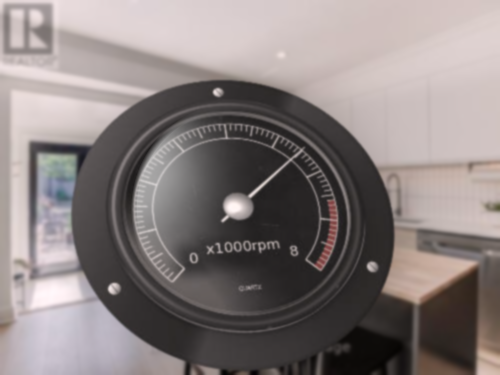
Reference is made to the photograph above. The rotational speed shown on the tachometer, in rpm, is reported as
5500 rpm
